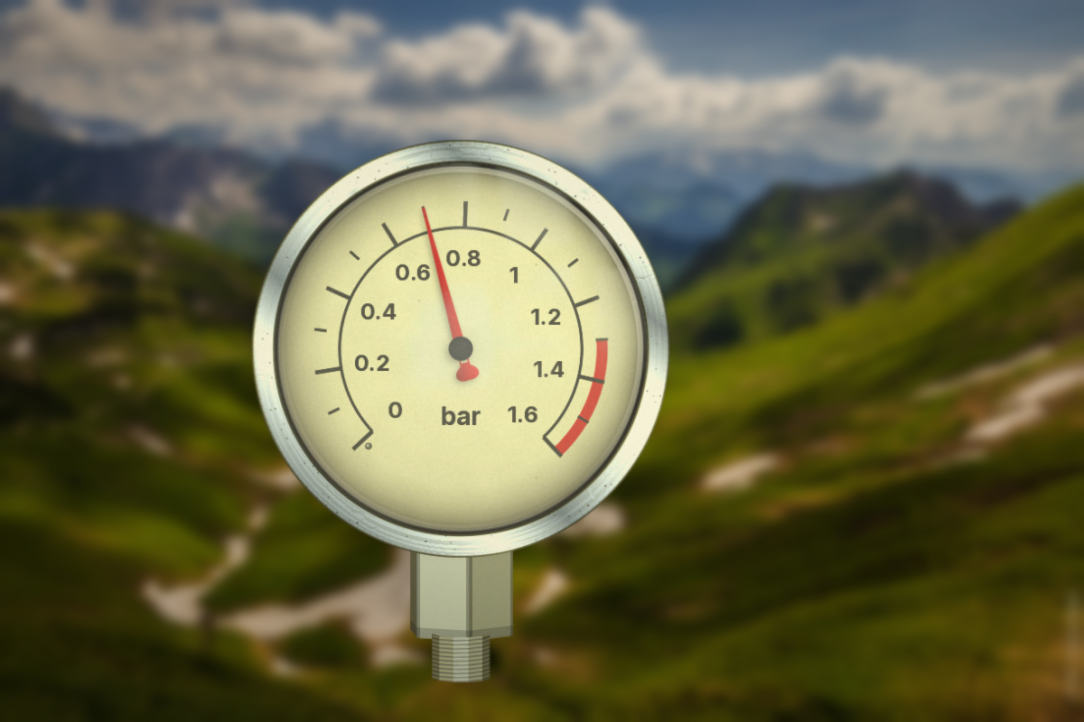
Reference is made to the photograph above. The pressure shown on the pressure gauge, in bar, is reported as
0.7 bar
